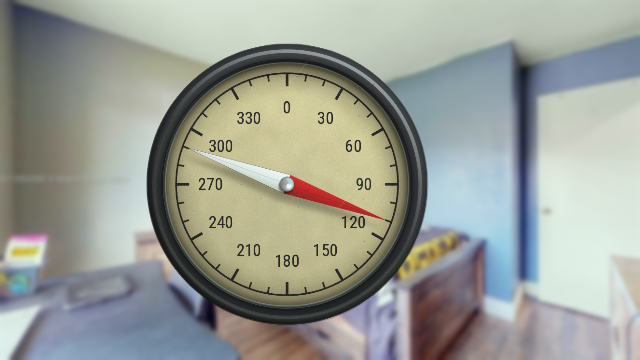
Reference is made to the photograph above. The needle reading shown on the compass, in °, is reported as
110 °
